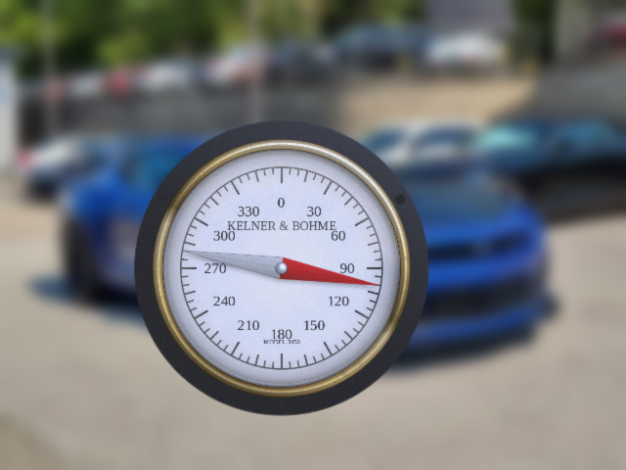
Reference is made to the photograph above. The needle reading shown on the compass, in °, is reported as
100 °
